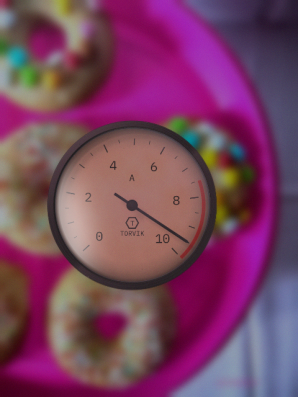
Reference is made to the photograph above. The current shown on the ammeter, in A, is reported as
9.5 A
